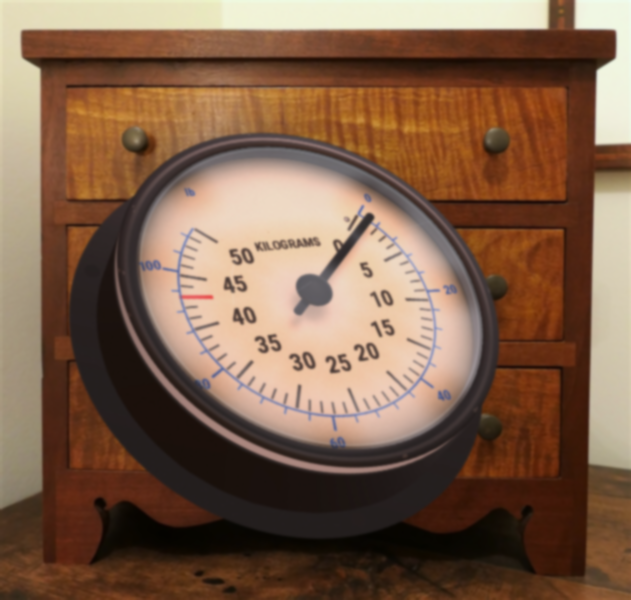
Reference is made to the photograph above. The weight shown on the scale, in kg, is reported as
1 kg
